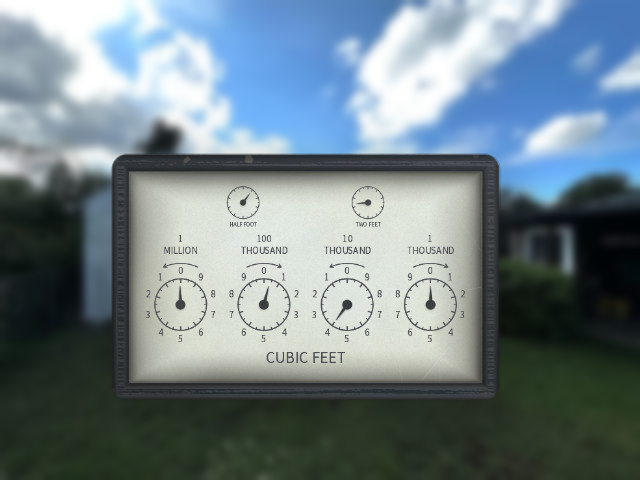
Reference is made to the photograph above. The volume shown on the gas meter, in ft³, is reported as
4000 ft³
